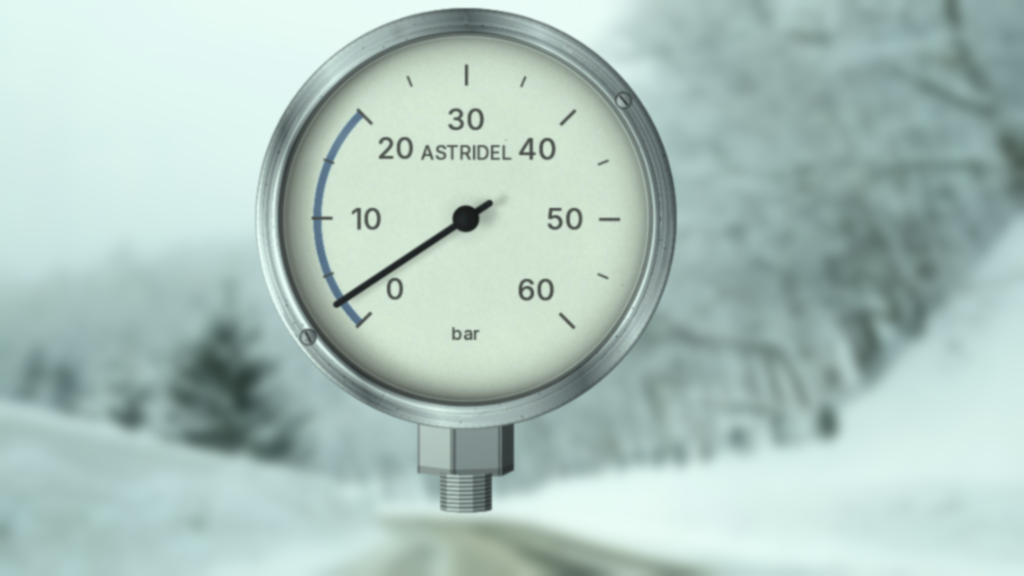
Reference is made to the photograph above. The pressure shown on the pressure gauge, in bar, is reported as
2.5 bar
